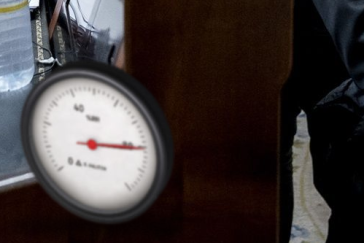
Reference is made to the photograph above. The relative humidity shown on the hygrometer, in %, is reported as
80 %
